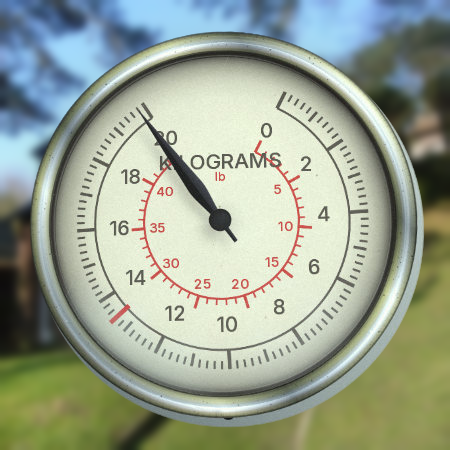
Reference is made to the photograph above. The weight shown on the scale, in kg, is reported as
19.8 kg
